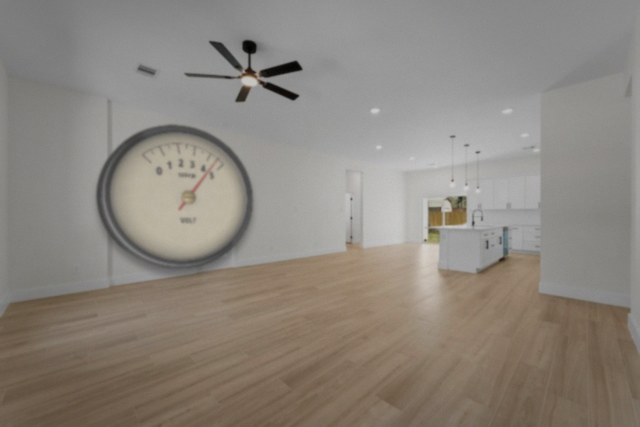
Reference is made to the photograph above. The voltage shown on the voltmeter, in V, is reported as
4.5 V
